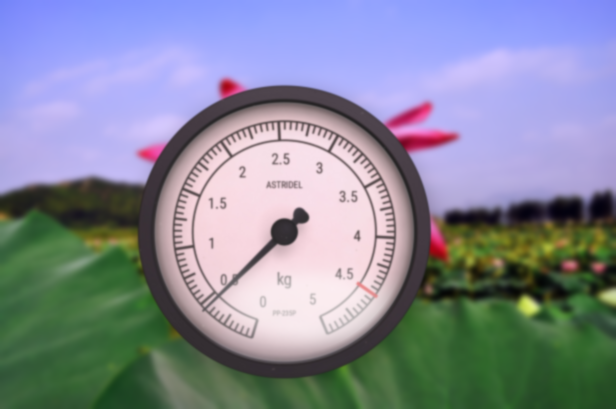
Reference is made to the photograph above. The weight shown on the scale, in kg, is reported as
0.45 kg
